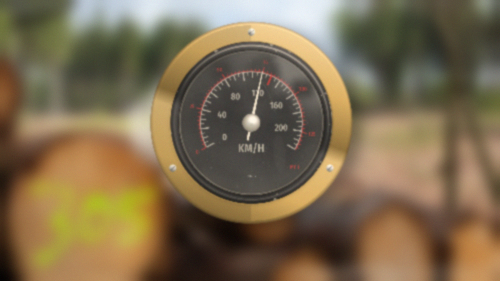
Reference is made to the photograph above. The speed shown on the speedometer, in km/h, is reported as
120 km/h
